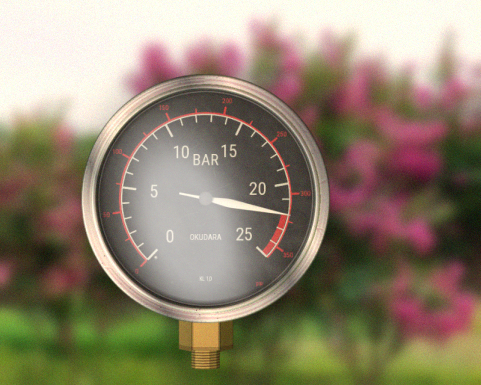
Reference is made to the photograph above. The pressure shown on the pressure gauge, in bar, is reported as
22 bar
